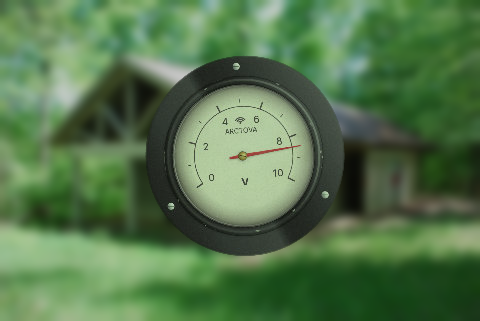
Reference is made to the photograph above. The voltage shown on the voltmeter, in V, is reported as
8.5 V
